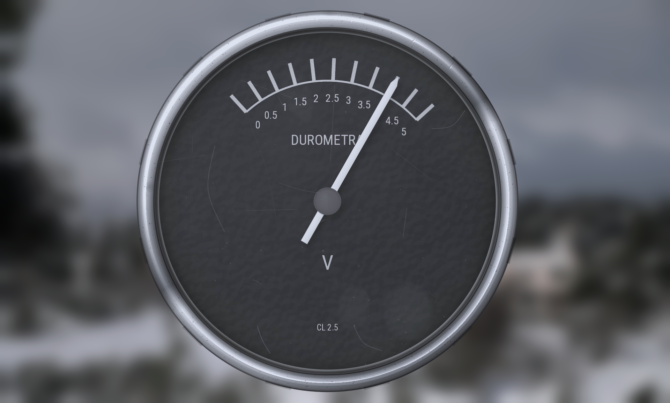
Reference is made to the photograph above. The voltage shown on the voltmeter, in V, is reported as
4 V
